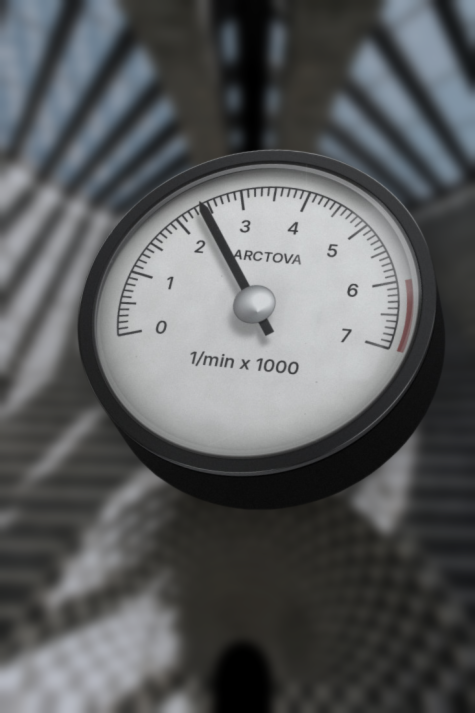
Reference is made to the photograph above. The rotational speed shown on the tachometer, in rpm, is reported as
2400 rpm
